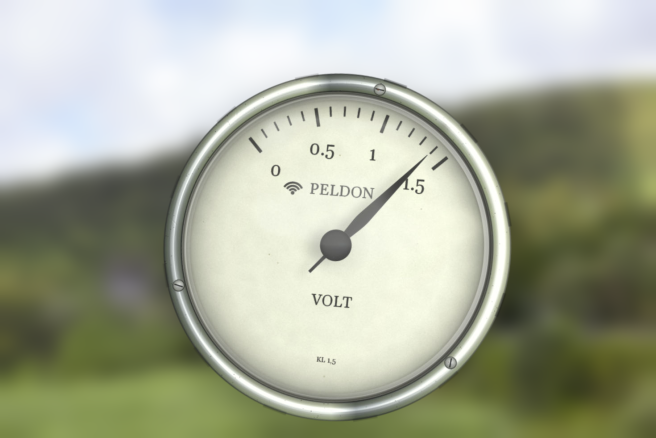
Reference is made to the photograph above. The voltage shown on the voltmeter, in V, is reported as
1.4 V
